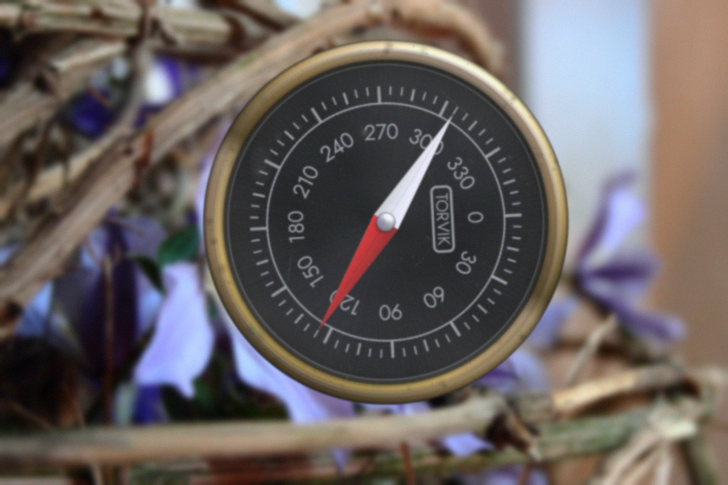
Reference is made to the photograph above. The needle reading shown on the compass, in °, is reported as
125 °
